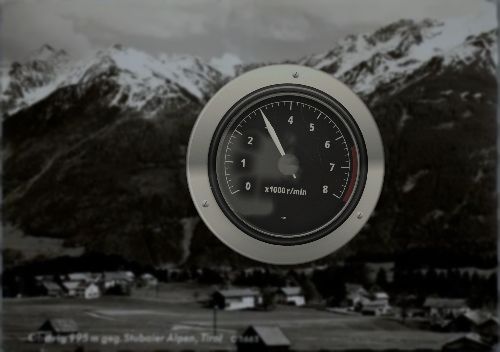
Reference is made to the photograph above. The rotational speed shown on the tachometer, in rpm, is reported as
3000 rpm
